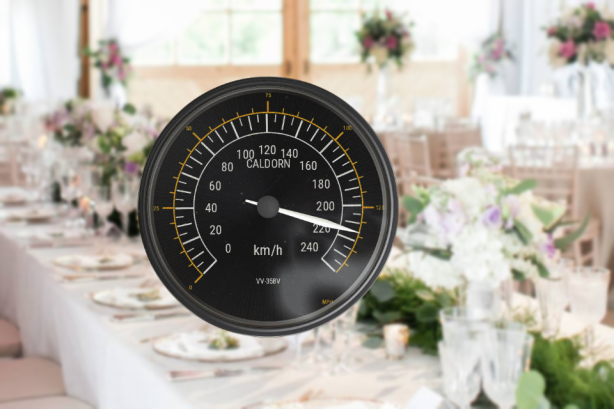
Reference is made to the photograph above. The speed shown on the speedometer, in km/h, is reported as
215 km/h
